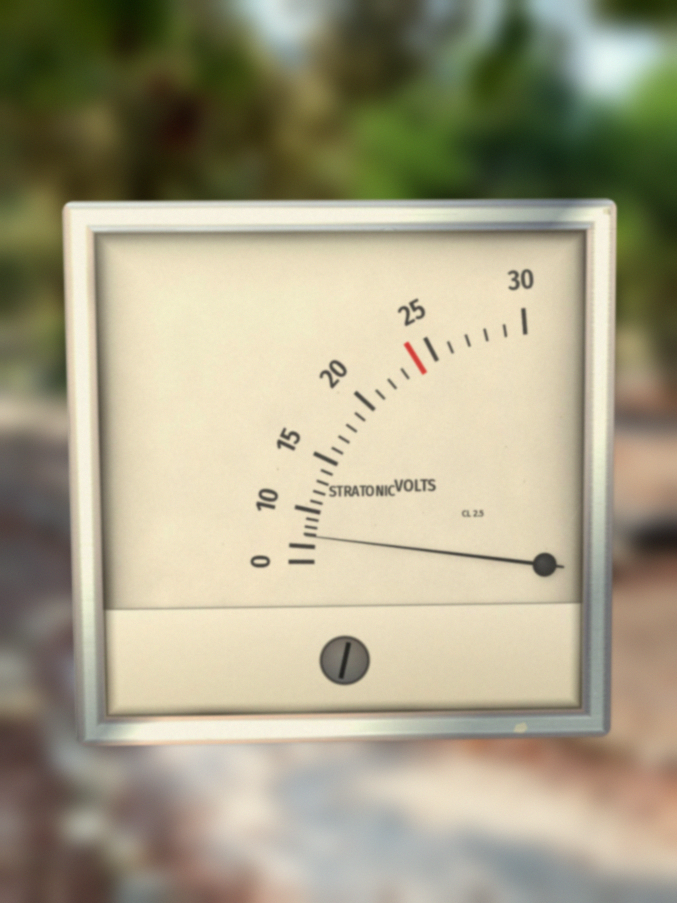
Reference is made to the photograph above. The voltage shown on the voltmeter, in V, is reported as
7 V
